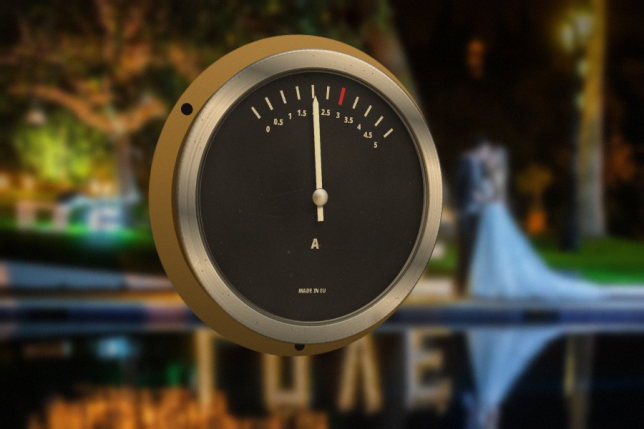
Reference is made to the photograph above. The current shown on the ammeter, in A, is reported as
2 A
